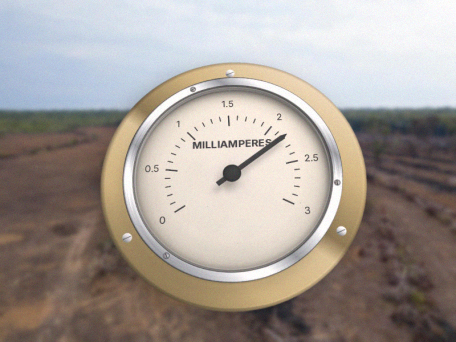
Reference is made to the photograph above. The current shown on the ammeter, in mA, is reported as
2.2 mA
